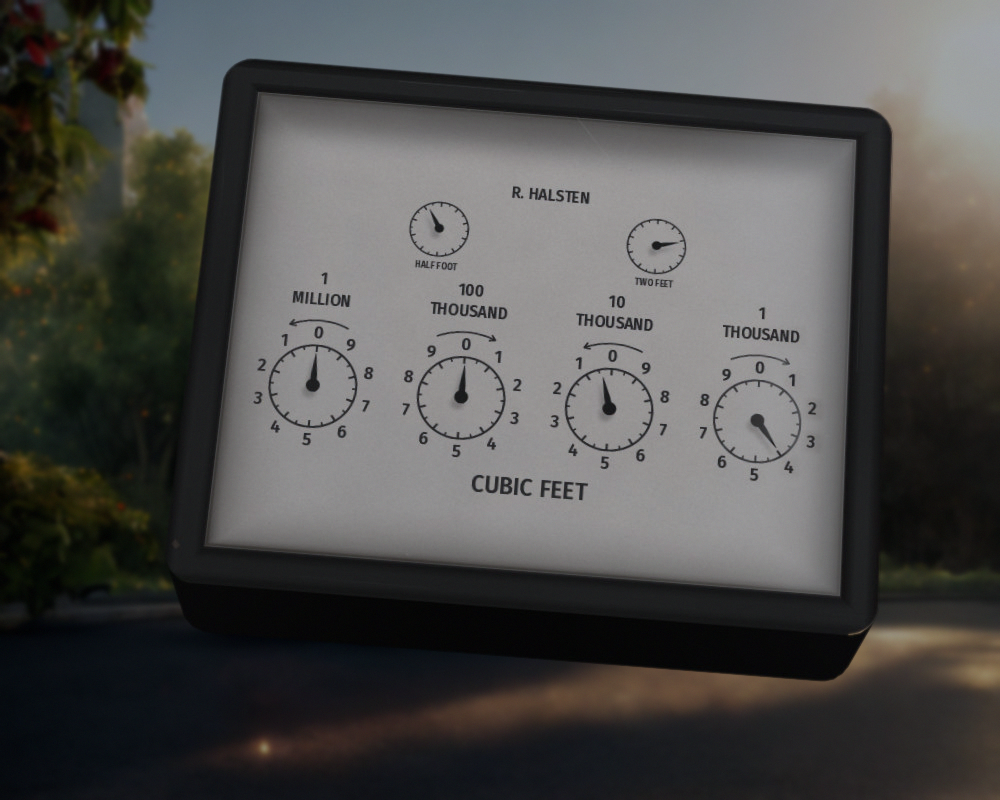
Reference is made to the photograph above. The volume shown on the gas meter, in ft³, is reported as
400 ft³
